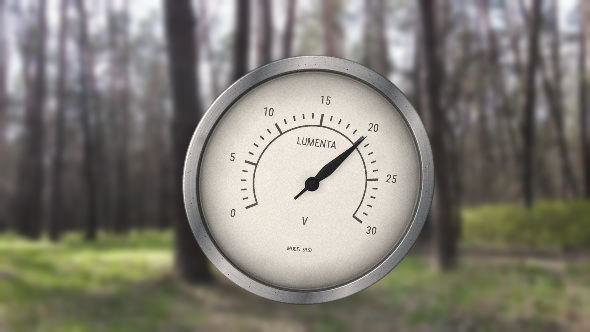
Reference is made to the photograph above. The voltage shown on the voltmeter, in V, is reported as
20 V
